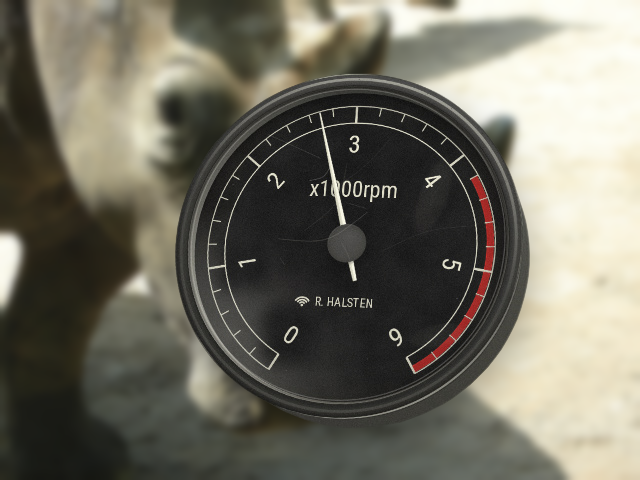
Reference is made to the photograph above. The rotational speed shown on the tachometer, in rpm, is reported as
2700 rpm
